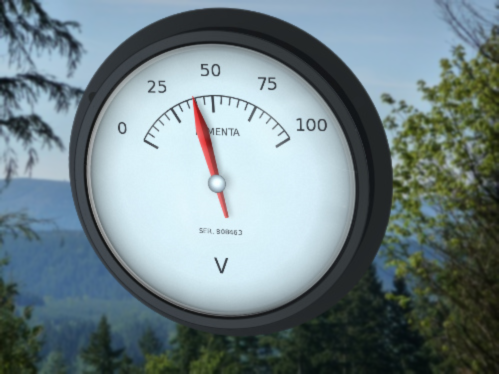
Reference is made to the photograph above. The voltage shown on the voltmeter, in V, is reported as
40 V
